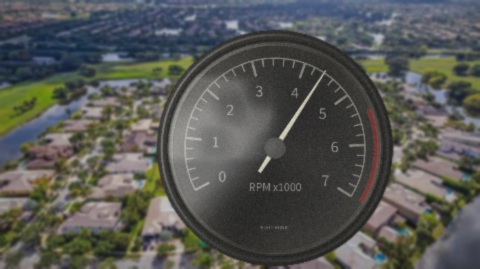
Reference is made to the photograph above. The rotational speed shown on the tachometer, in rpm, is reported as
4400 rpm
